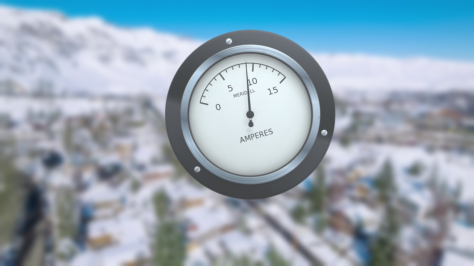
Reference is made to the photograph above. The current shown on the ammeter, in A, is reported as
9 A
